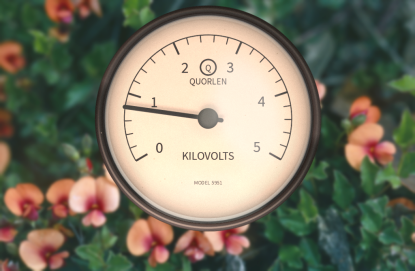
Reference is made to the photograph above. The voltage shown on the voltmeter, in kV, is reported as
0.8 kV
